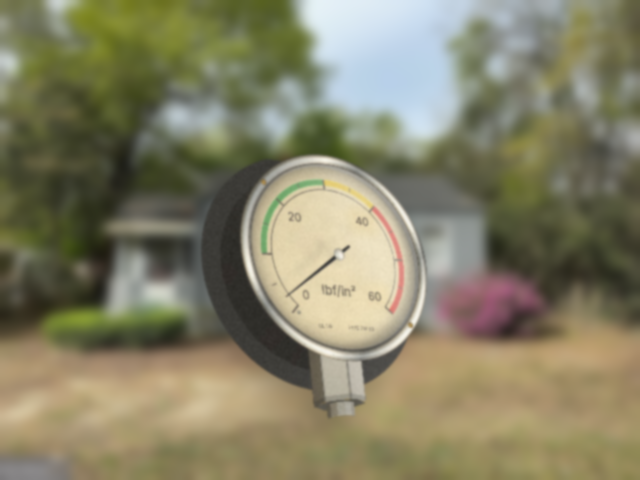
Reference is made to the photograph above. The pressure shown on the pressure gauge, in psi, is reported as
2.5 psi
